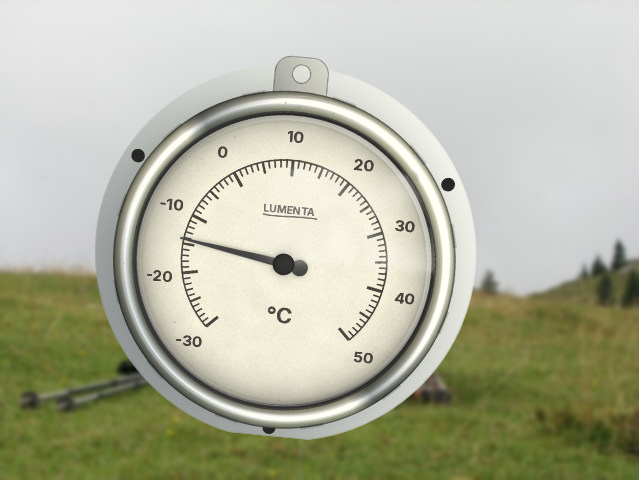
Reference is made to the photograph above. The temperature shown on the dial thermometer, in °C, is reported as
-14 °C
